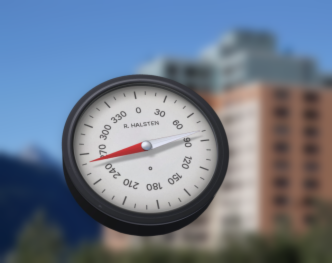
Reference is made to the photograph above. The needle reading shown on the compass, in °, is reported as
260 °
